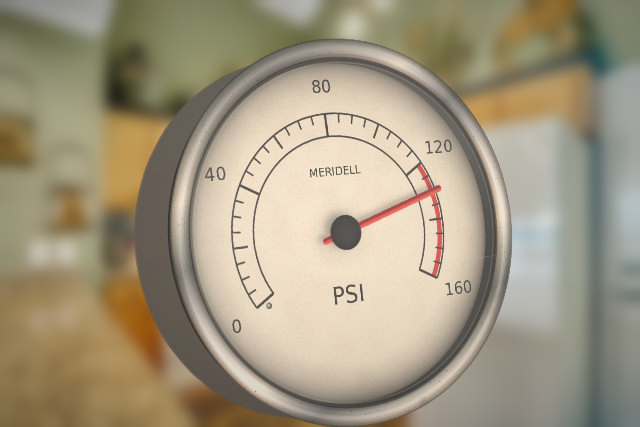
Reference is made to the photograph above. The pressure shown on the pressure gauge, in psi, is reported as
130 psi
